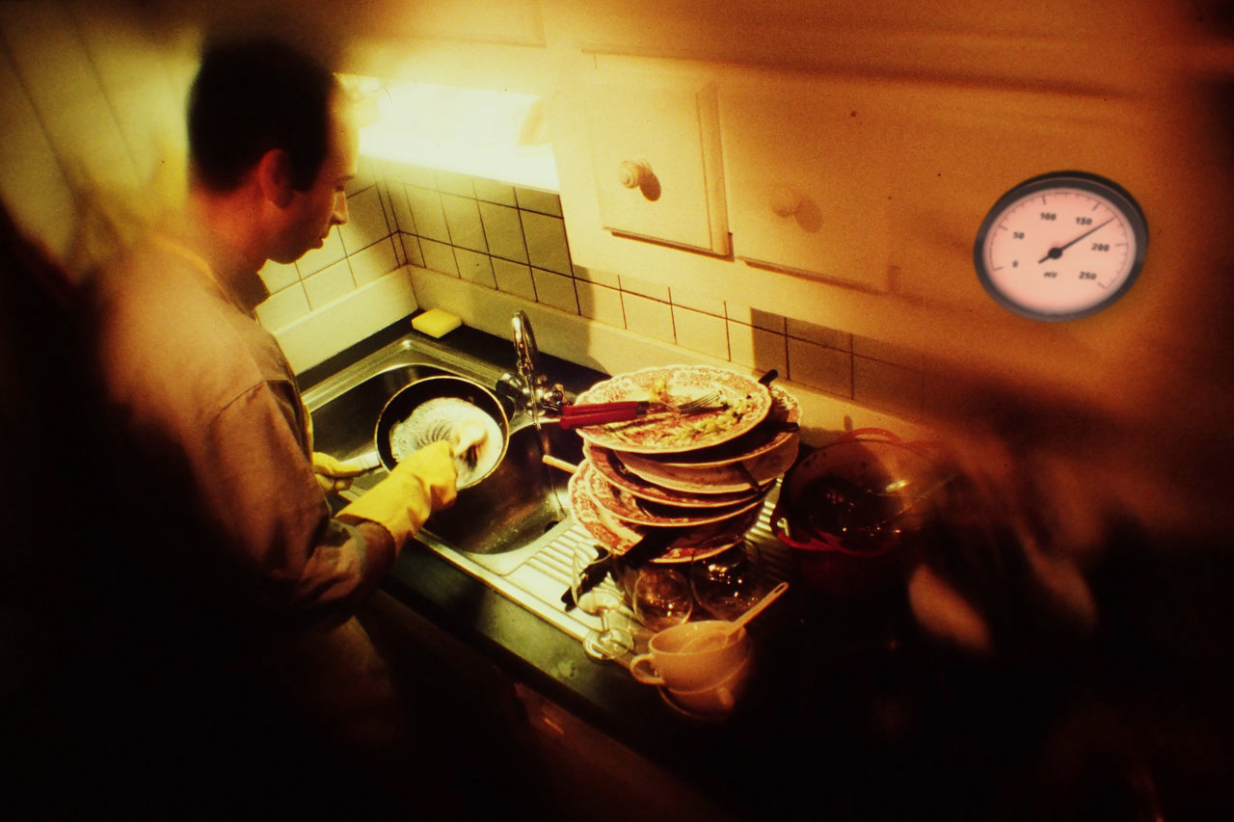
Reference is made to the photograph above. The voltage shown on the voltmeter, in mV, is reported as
170 mV
